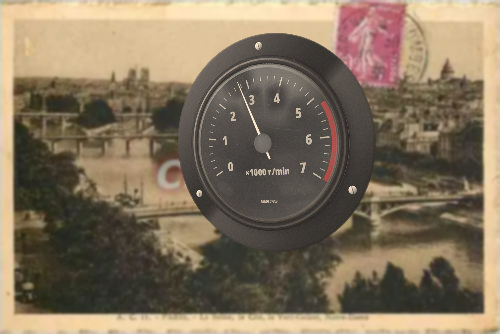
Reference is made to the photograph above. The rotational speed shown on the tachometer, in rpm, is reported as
2800 rpm
